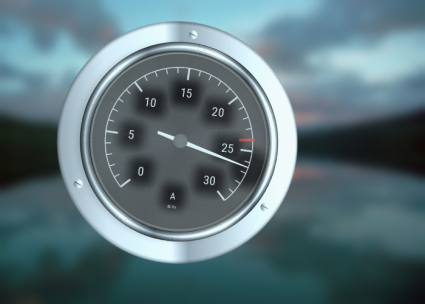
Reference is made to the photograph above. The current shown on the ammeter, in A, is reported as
26.5 A
